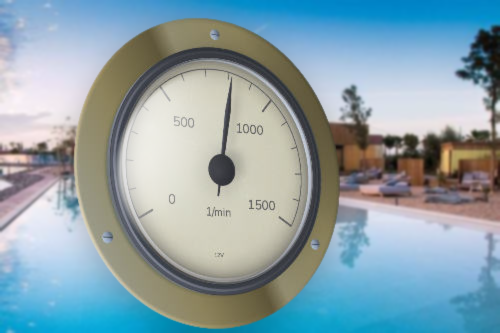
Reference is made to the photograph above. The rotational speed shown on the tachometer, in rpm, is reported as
800 rpm
